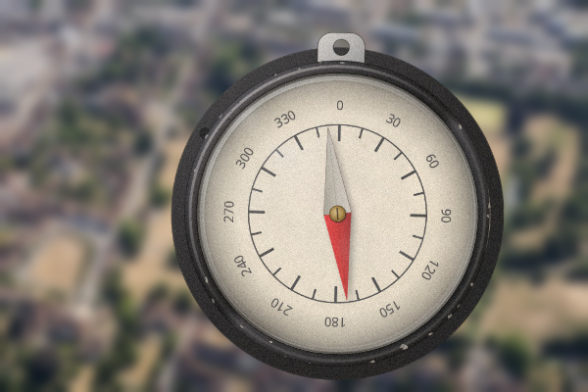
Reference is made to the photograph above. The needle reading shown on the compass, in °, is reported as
172.5 °
